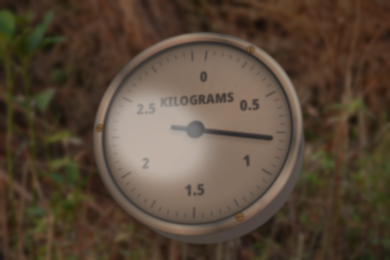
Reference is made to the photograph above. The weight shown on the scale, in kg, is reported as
0.8 kg
